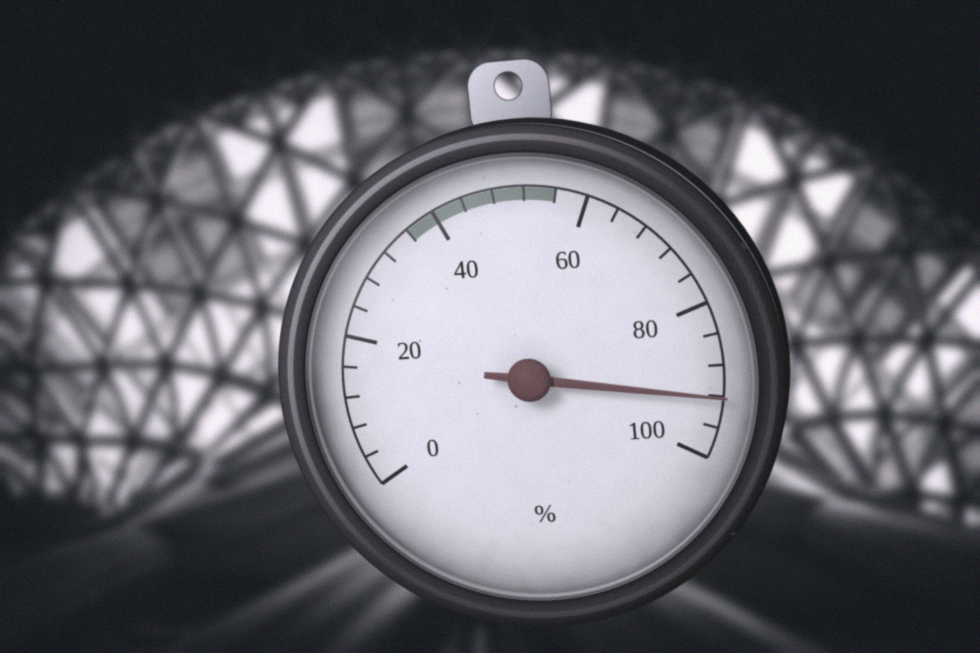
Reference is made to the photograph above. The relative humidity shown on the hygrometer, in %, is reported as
92 %
